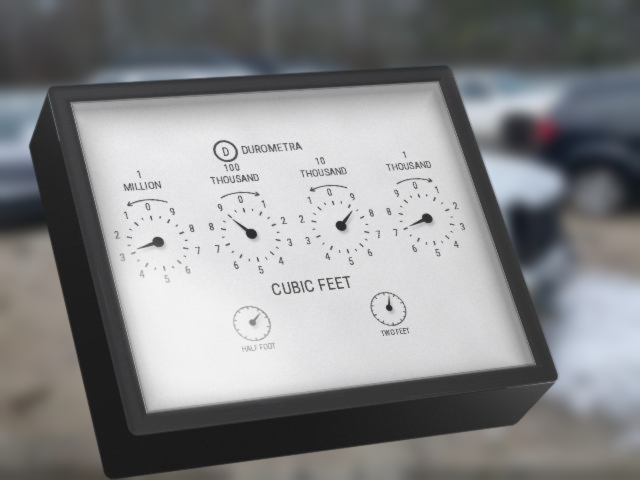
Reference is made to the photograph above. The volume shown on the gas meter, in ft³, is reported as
288700 ft³
